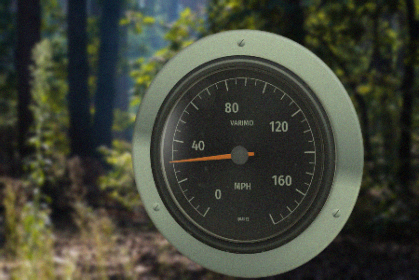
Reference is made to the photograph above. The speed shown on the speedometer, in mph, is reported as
30 mph
